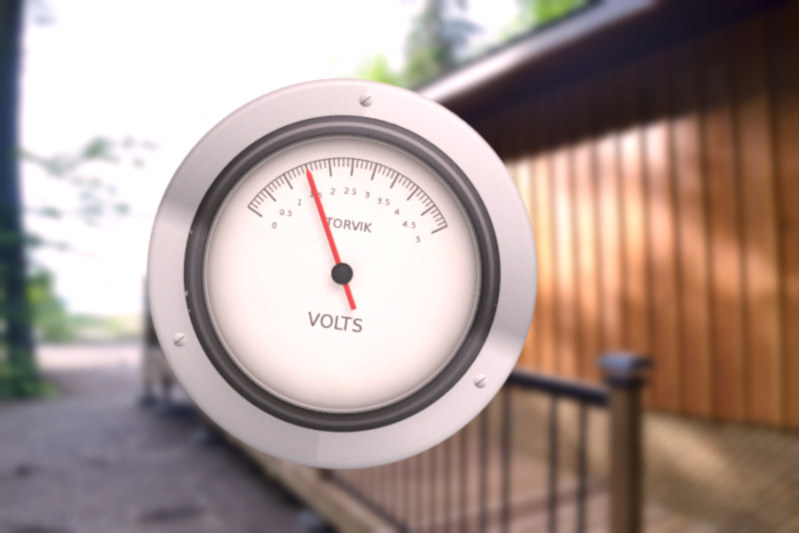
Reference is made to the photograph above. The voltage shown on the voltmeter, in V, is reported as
1.5 V
